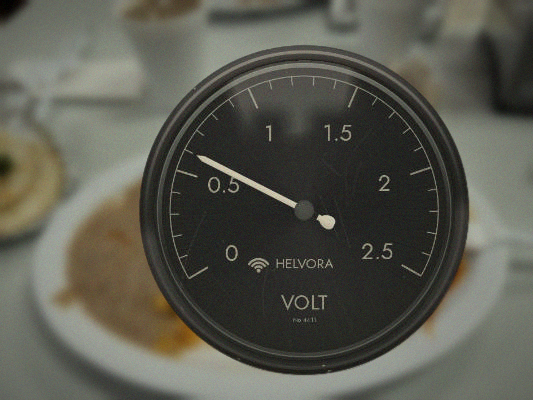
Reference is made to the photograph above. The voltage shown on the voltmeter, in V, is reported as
0.6 V
